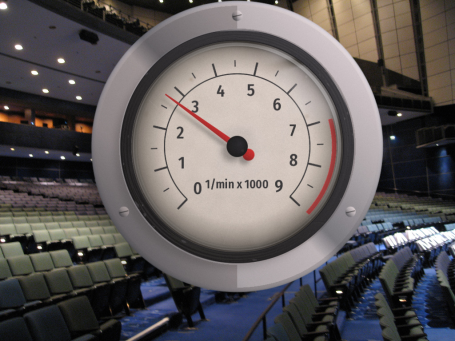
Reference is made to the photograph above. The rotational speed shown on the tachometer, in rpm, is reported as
2750 rpm
